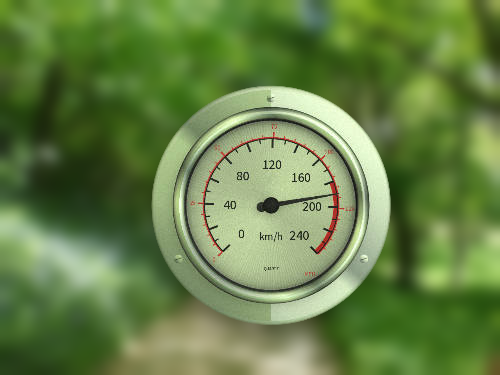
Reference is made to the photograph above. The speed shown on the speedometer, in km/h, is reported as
190 km/h
